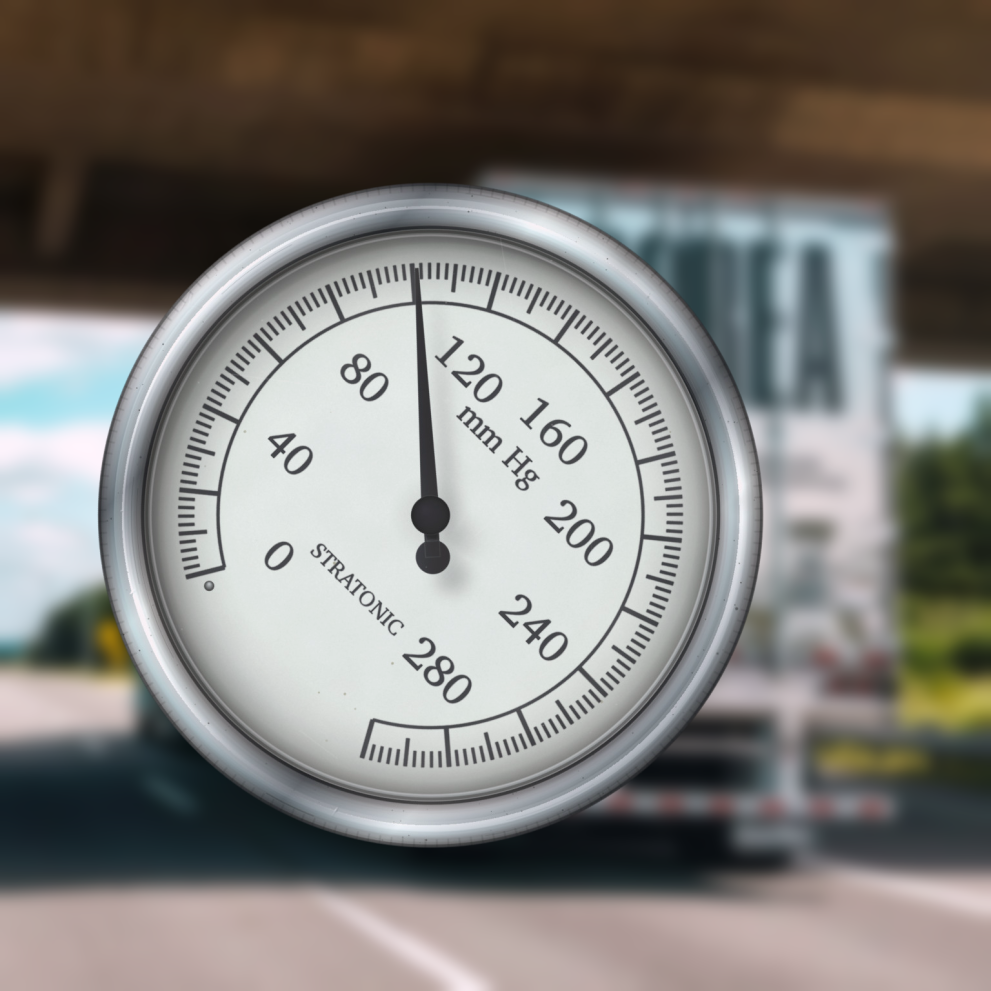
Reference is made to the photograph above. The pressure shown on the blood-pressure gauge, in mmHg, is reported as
101 mmHg
